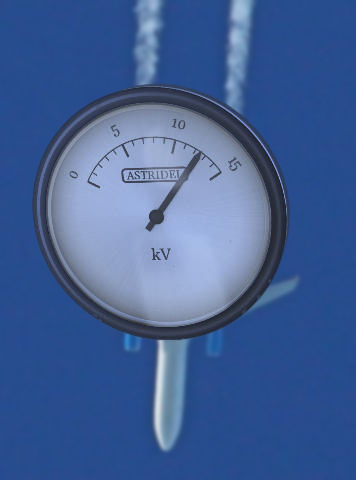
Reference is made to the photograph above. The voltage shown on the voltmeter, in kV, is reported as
12.5 kV
